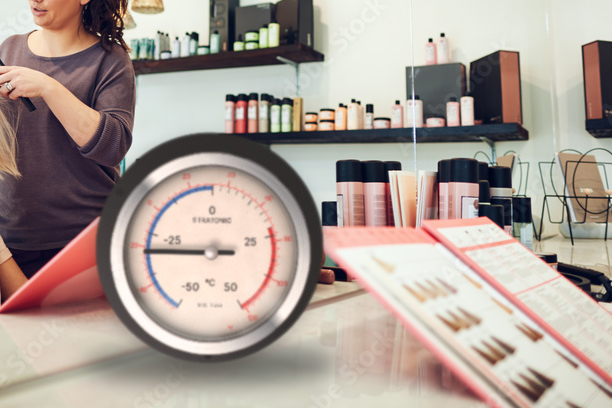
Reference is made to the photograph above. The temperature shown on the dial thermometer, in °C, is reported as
-30 °C
